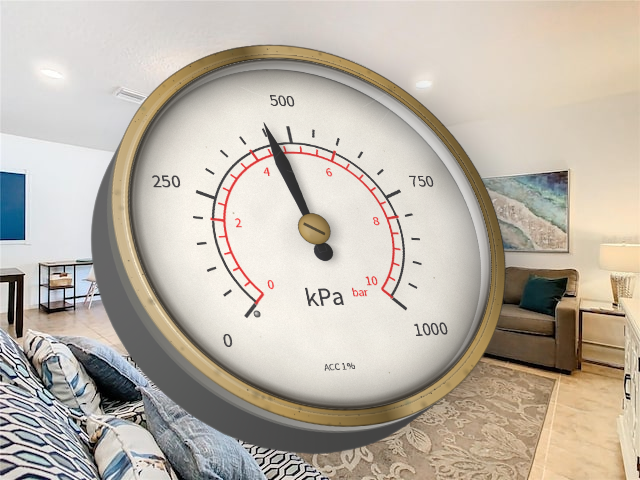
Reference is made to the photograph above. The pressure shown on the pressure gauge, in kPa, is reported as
450 kPa
